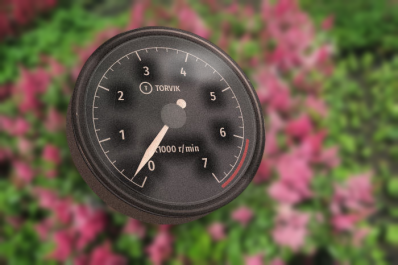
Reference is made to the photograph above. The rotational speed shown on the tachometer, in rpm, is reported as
200 rpm
